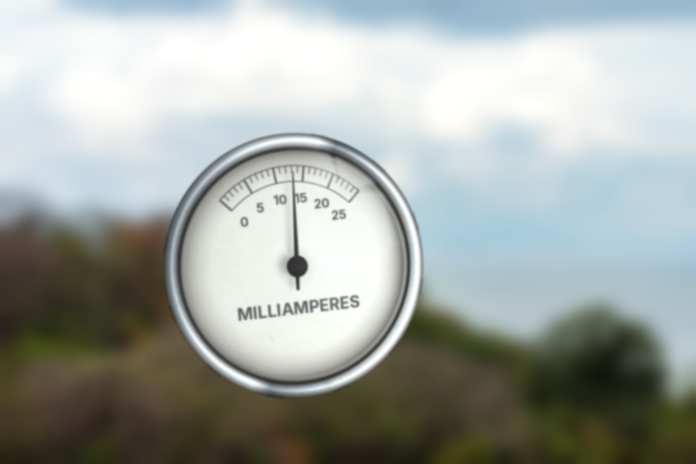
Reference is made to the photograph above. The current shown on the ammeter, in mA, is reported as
13 mA
